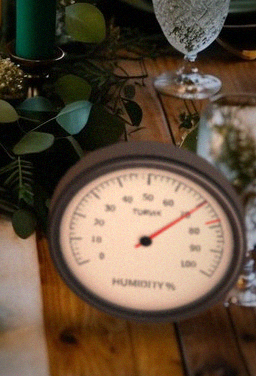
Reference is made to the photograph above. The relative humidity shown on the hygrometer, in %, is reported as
70 %
